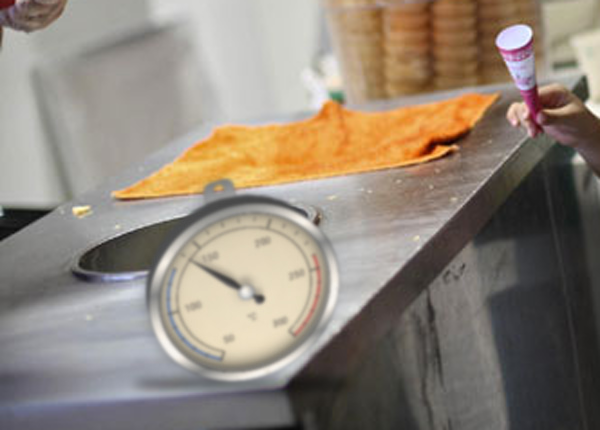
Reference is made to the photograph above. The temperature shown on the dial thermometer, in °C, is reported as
140 °C
